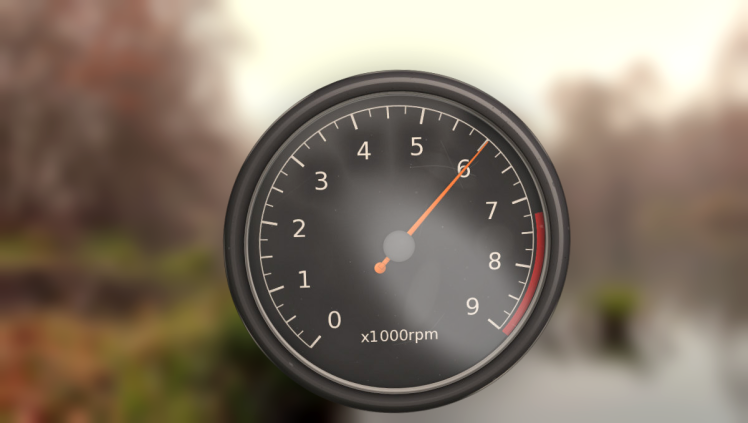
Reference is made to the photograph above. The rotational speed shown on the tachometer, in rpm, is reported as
6000 rpm
